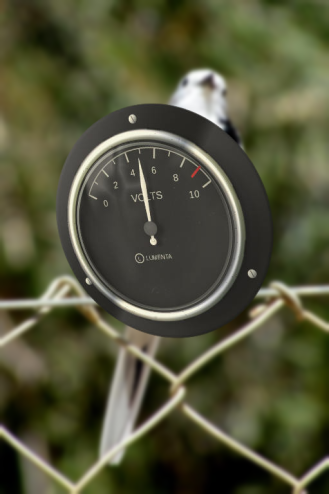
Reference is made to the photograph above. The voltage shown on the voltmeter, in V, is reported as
5 V
